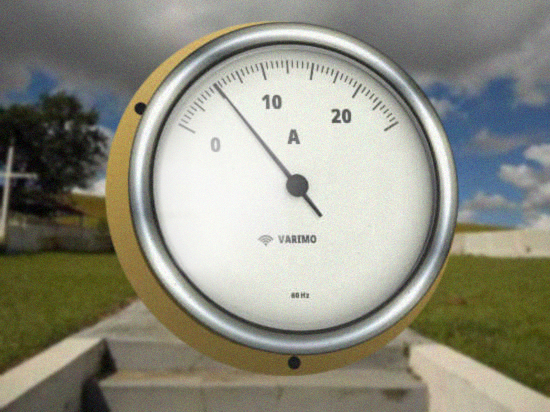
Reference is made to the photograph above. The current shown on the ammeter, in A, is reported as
5 A
